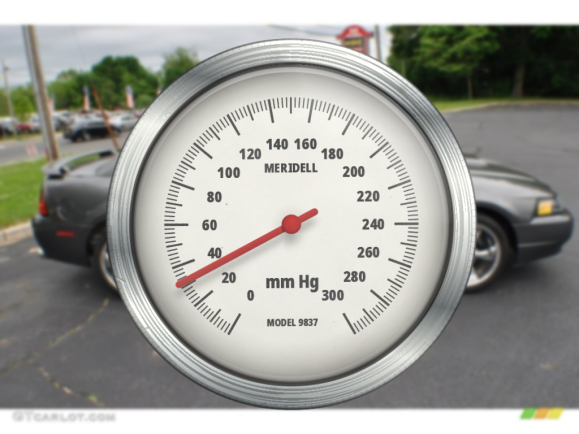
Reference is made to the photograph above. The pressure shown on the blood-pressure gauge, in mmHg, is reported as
32 mmHg
